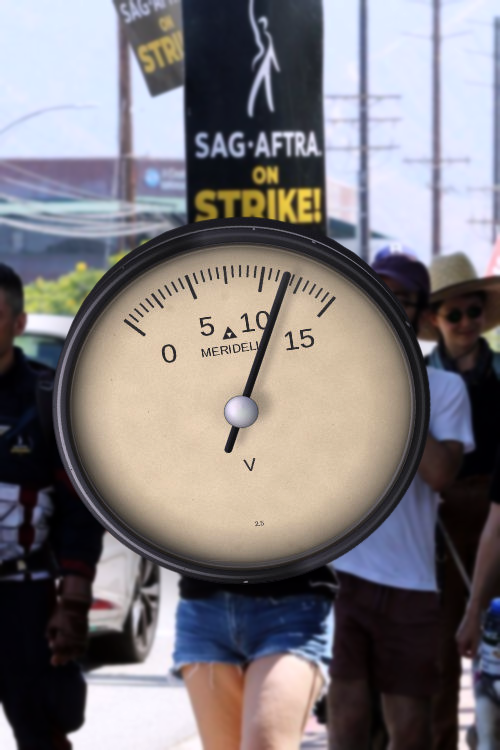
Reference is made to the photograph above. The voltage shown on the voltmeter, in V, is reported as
11.5 V
